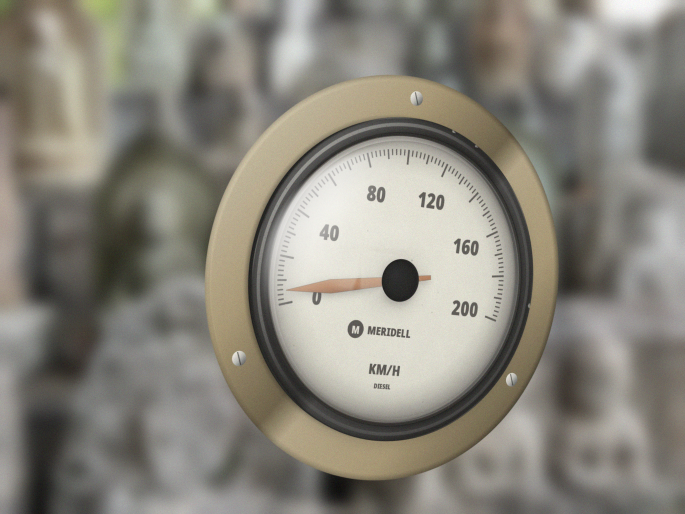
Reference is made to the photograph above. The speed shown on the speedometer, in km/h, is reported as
6 km/h
